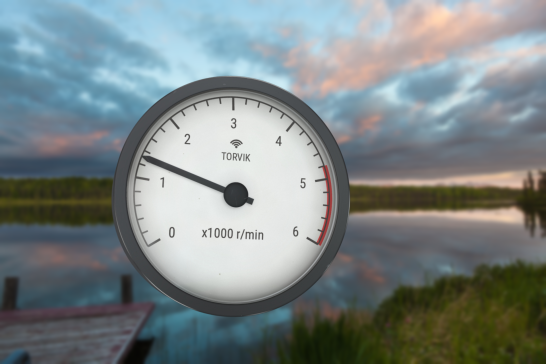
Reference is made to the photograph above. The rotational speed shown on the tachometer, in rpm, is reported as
1300 rpm
